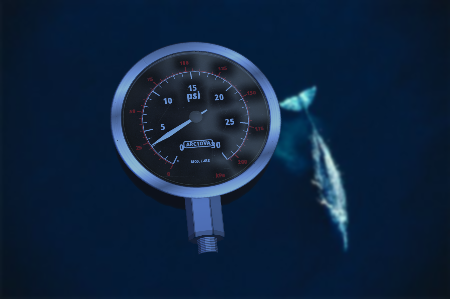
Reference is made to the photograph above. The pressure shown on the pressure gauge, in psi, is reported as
3 psi
